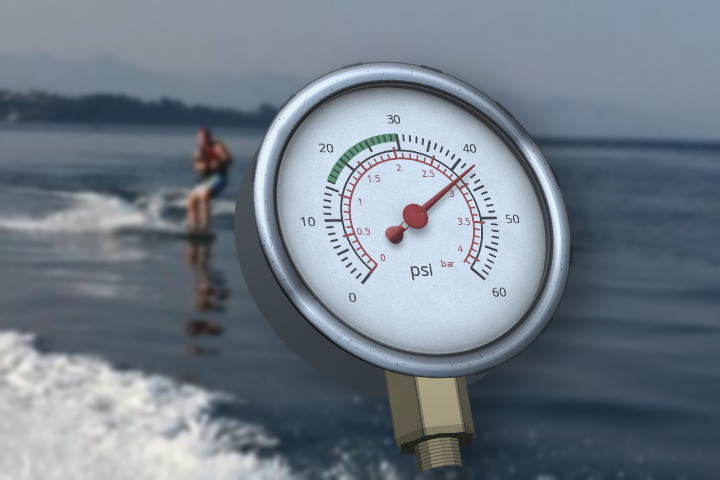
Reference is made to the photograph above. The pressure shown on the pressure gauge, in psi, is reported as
42 psi
